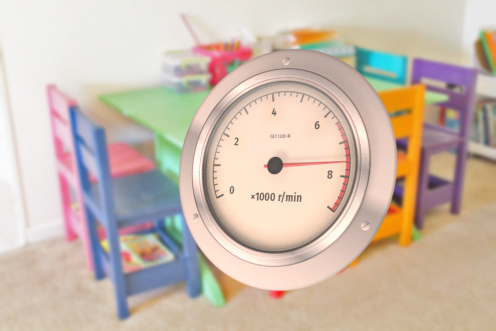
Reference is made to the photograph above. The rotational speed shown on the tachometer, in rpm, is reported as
7600 rpm
